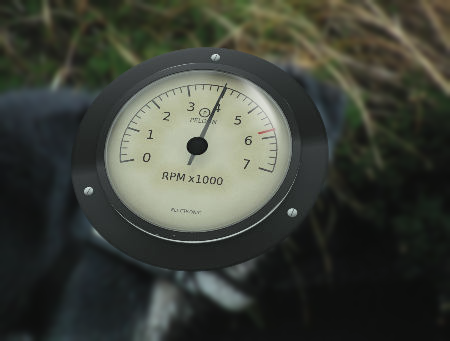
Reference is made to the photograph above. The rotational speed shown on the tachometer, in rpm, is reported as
4000 rpm
